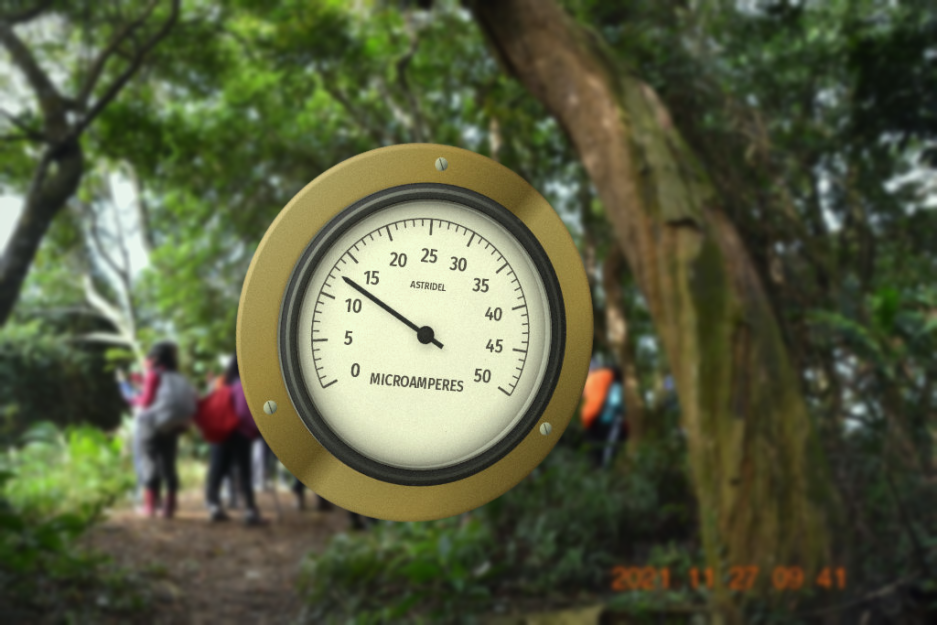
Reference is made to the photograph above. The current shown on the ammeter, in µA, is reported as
12.5 µA
